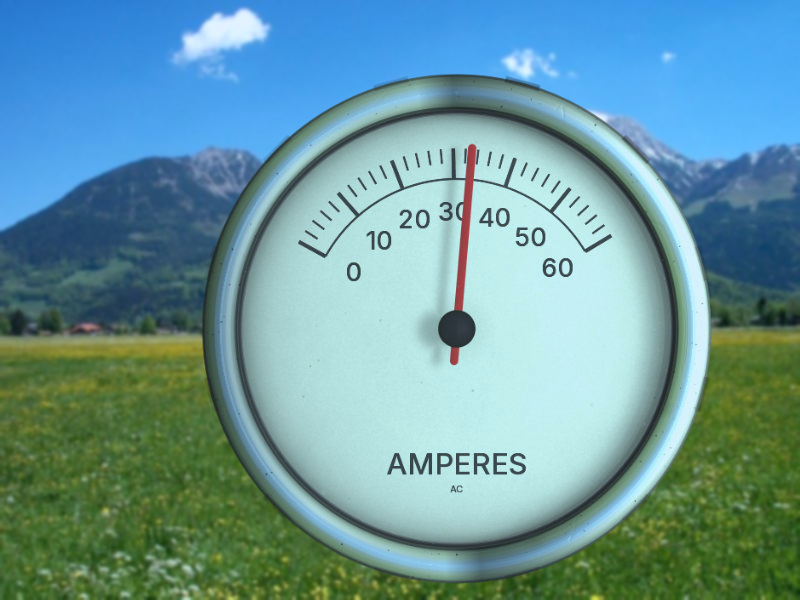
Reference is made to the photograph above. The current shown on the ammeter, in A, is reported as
33 A
